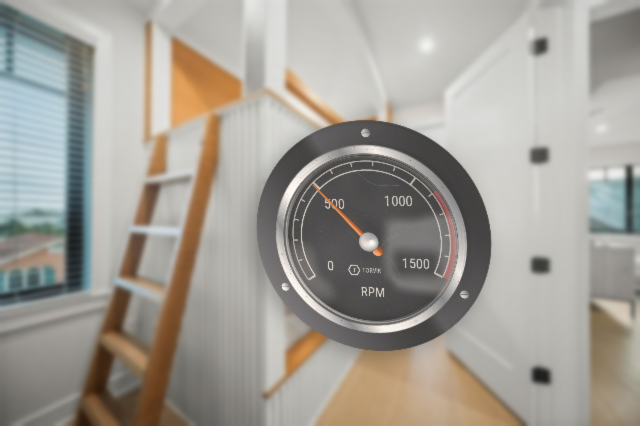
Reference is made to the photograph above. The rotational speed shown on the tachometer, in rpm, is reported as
500 rpm
